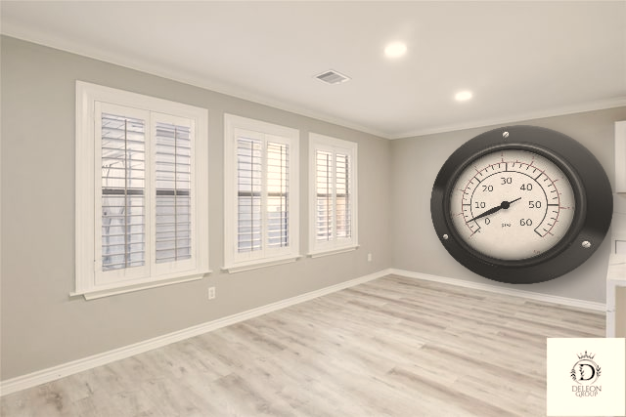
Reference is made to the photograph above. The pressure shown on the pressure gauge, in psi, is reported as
4 psi
